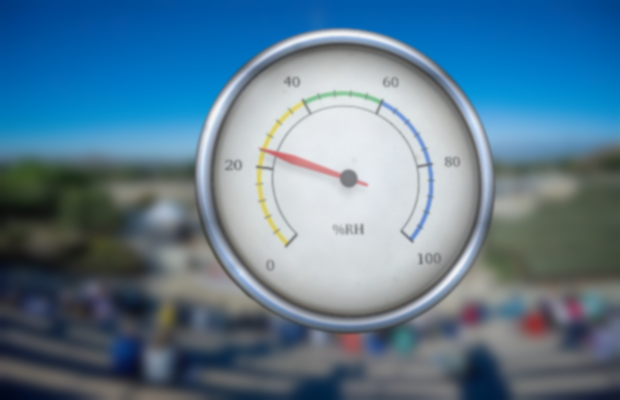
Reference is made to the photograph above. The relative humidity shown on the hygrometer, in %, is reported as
24 %
